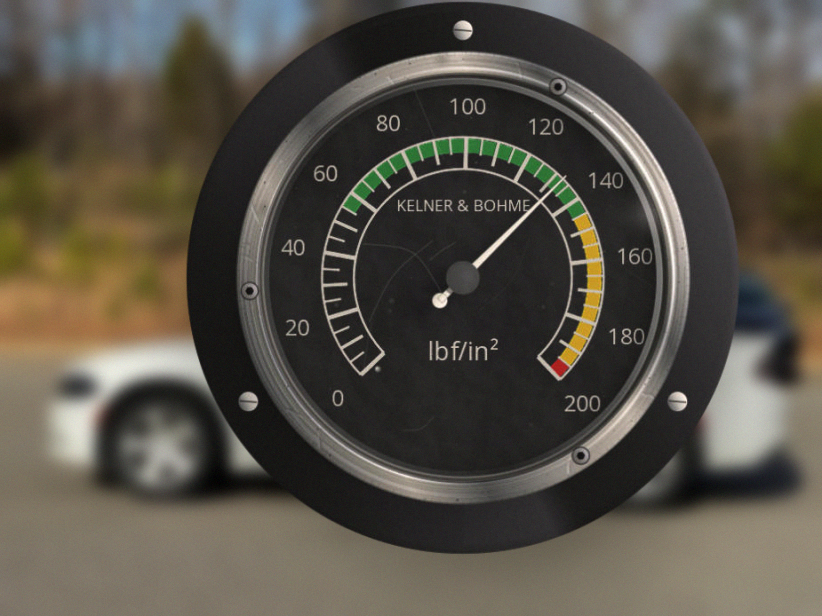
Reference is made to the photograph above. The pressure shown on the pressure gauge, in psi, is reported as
132.5 psi
